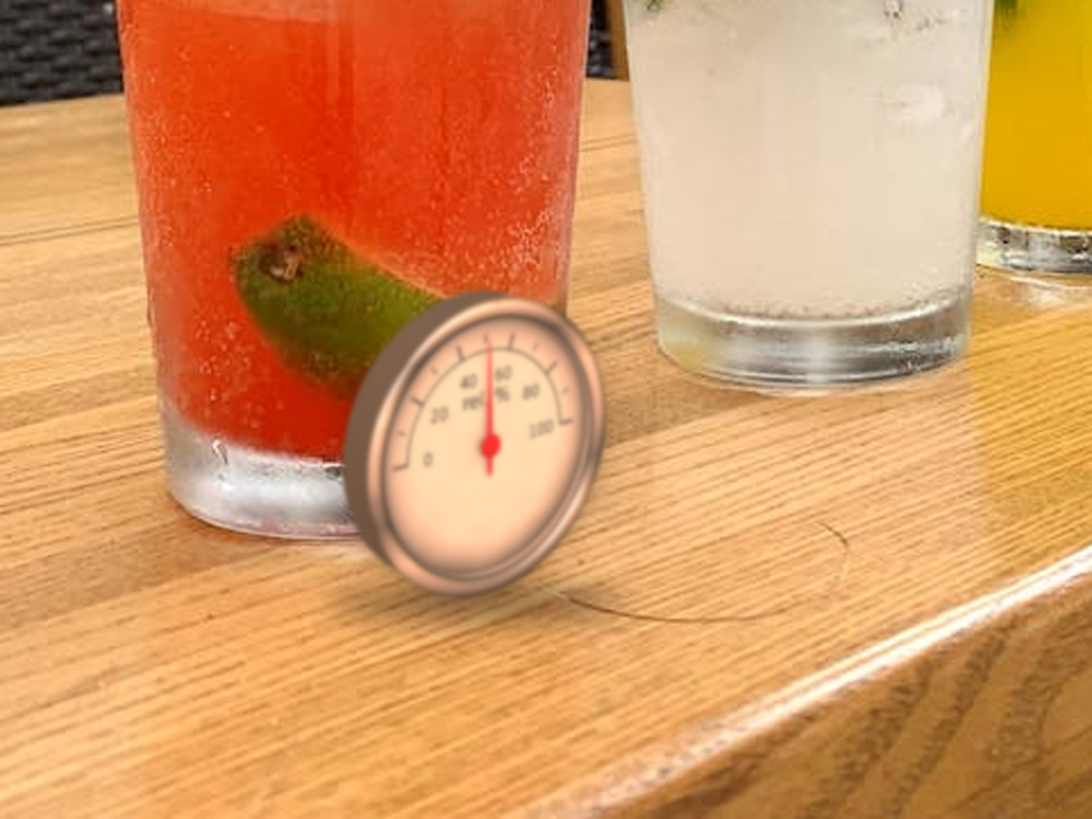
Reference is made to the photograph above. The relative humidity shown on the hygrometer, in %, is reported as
50 %
